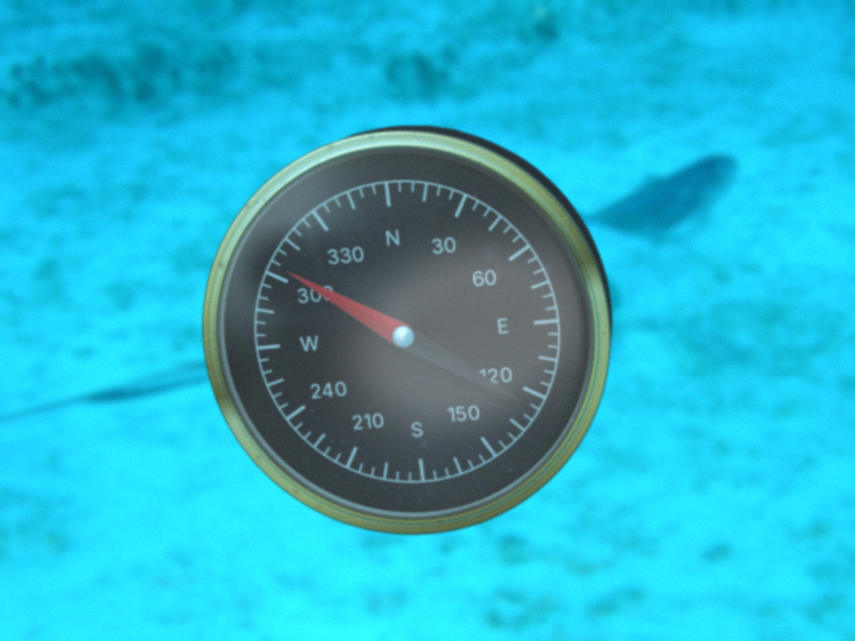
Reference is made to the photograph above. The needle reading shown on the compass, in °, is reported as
305 °
